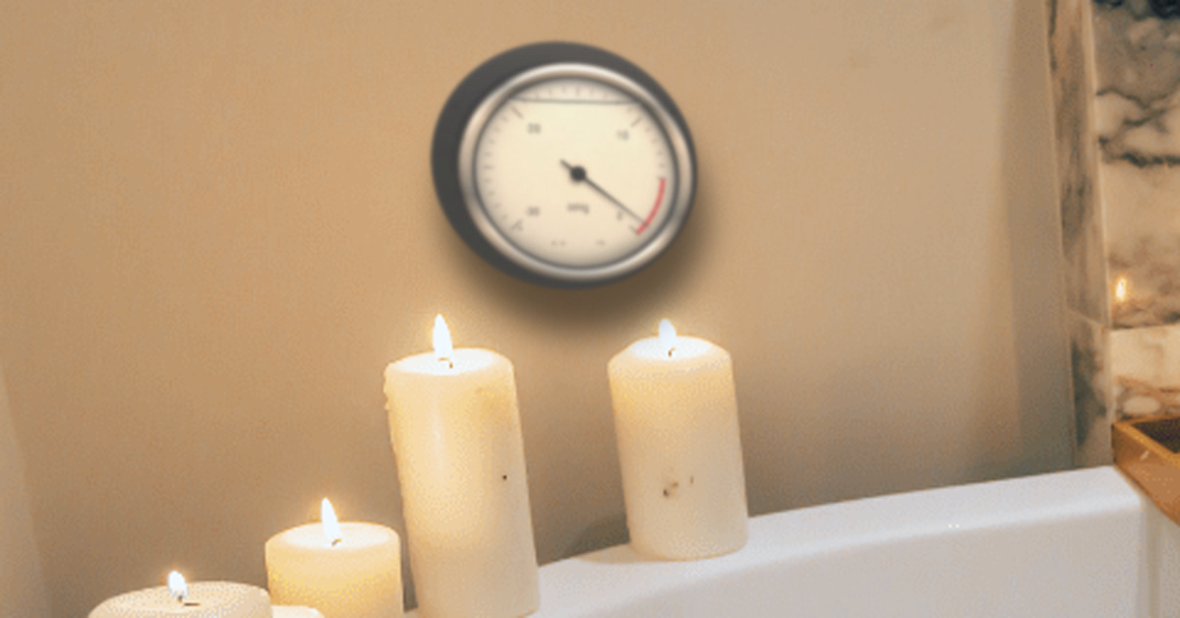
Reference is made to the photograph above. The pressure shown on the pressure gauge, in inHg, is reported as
-1 inHg
